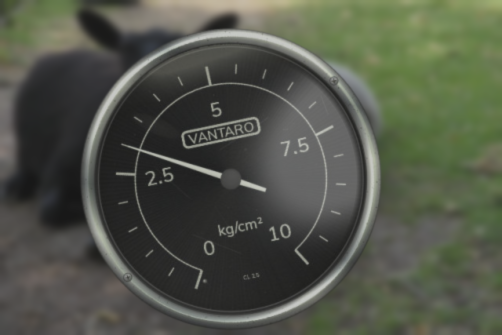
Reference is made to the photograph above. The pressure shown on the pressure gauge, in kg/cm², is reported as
3 kg/cm²
